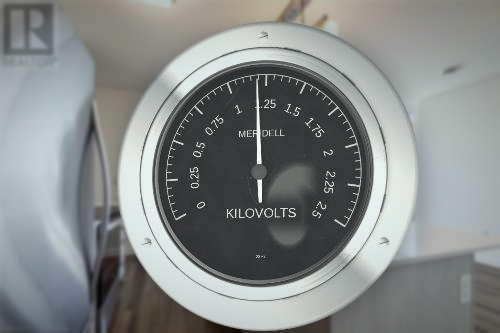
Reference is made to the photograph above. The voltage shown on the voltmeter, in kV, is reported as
1.2 kV
